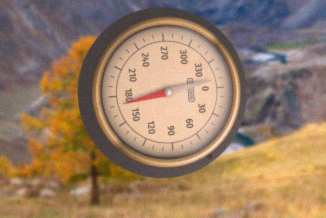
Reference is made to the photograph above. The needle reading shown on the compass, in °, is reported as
170 °
